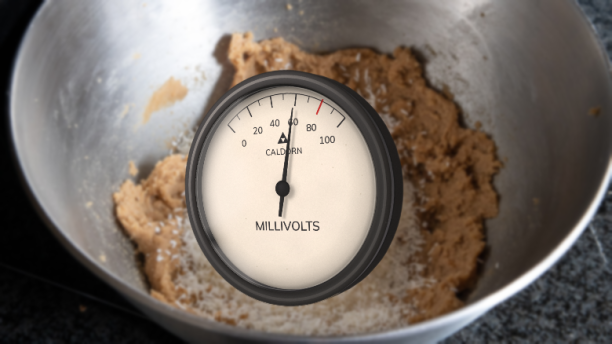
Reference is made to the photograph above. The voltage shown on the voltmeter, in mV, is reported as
60 mV
